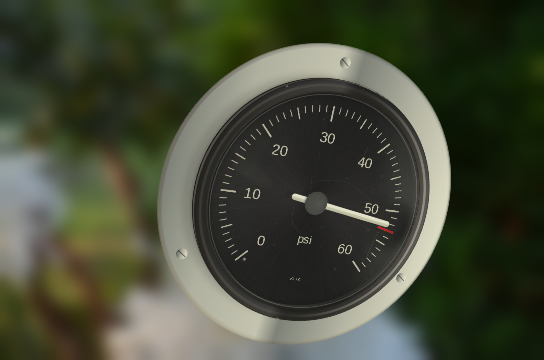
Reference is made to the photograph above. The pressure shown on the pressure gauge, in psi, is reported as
52 psi
